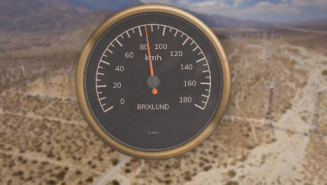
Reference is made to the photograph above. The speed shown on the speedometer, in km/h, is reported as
85 km/h
